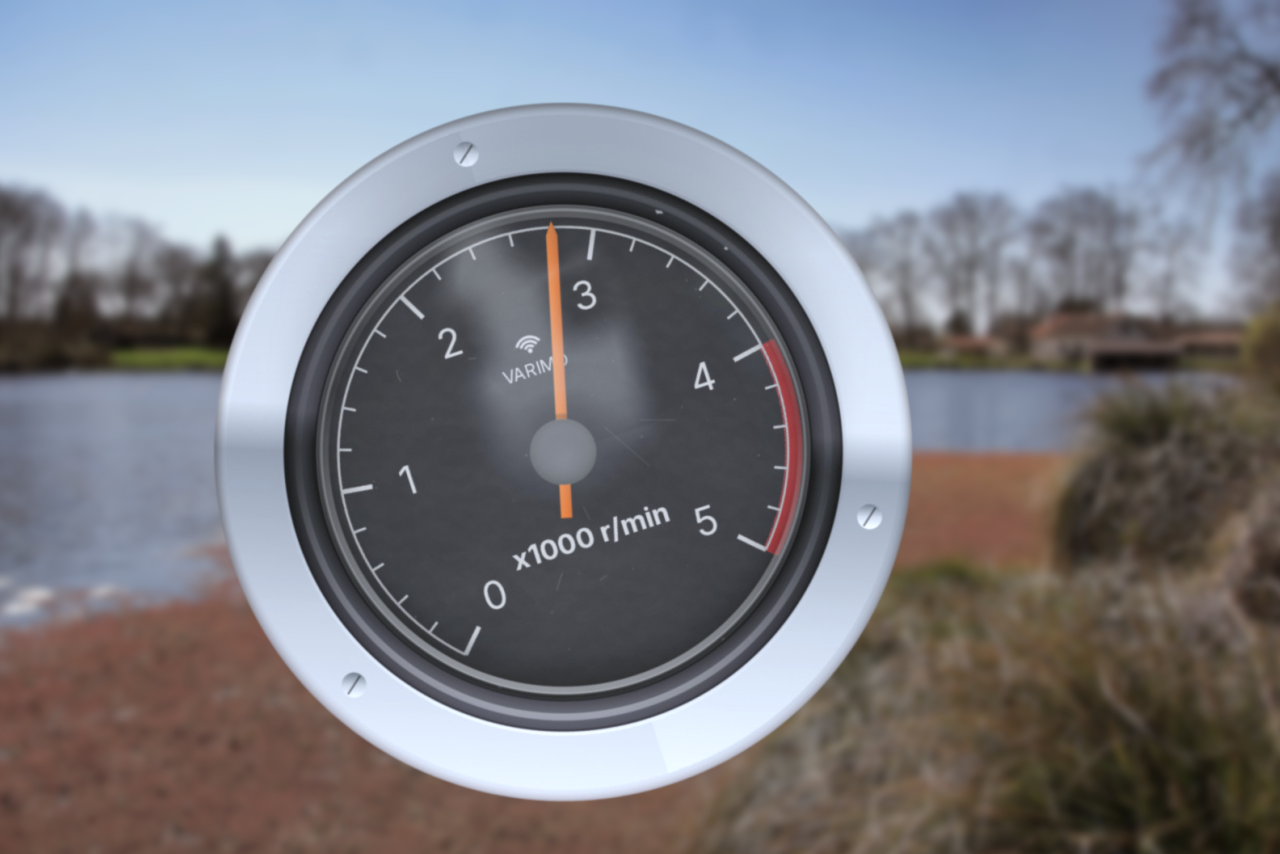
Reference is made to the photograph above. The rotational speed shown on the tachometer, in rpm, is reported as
2800 rpm
